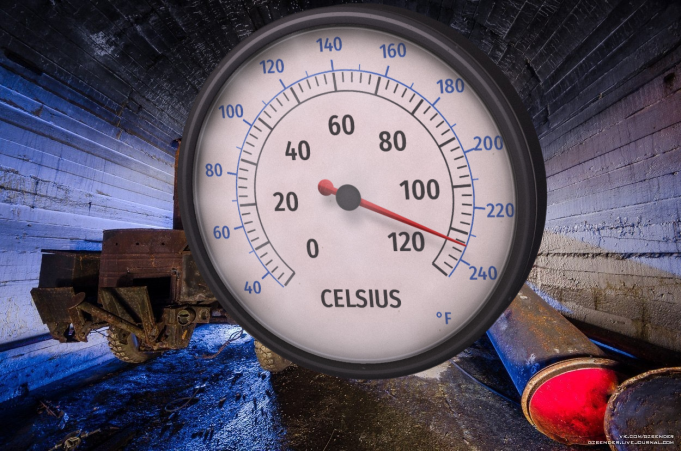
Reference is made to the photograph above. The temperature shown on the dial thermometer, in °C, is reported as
112 °C
